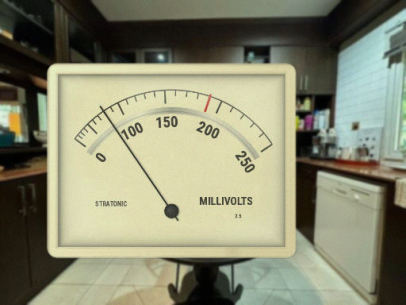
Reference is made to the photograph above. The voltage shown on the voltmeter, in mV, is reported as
80 mV
